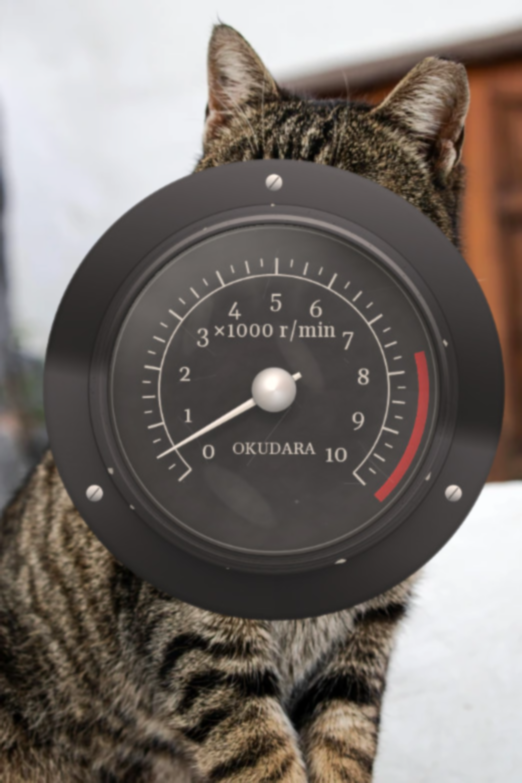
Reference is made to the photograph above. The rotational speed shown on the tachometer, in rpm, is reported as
500 rpm
